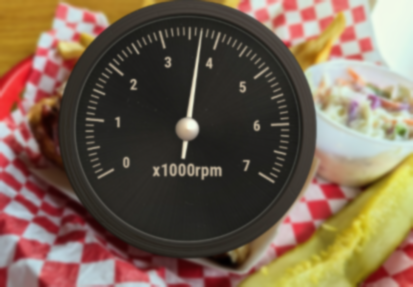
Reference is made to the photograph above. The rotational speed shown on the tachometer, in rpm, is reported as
3700 rpm
